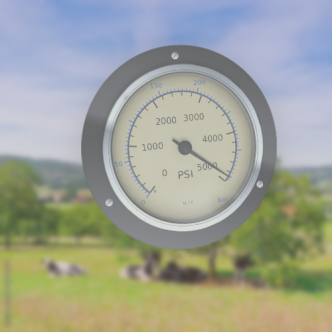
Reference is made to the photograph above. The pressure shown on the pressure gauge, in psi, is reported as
4900 psi
